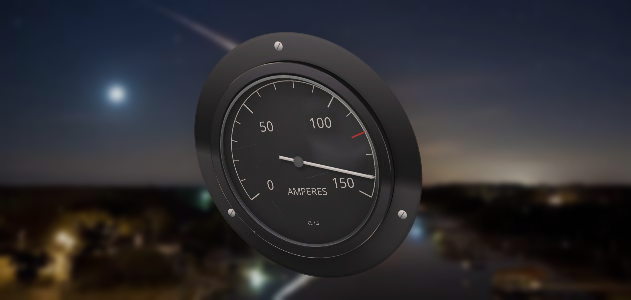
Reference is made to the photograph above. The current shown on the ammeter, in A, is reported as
140 A
